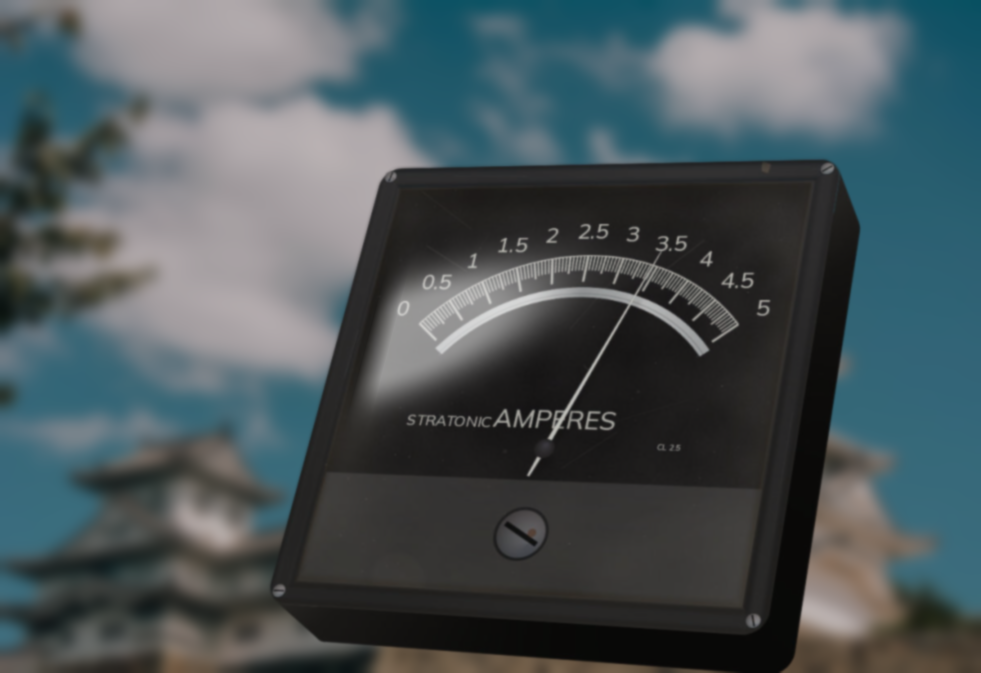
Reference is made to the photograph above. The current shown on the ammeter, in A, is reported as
3.5 A
